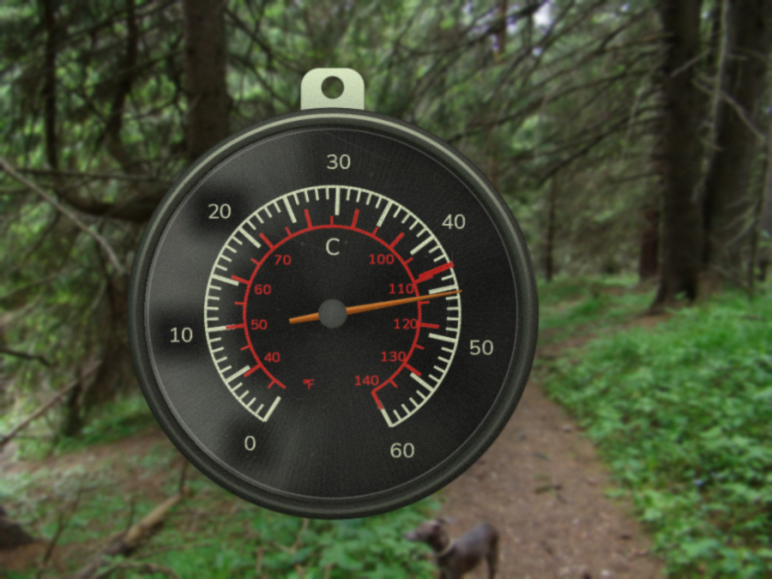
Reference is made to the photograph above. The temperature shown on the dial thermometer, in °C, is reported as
45.5 °C
